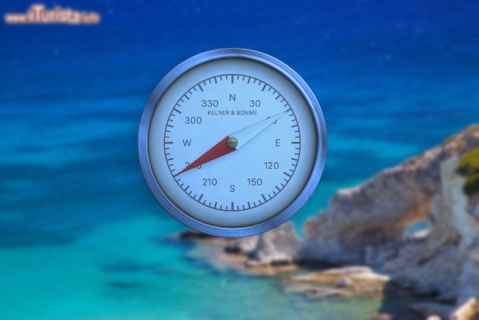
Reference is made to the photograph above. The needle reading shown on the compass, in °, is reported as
240 °
